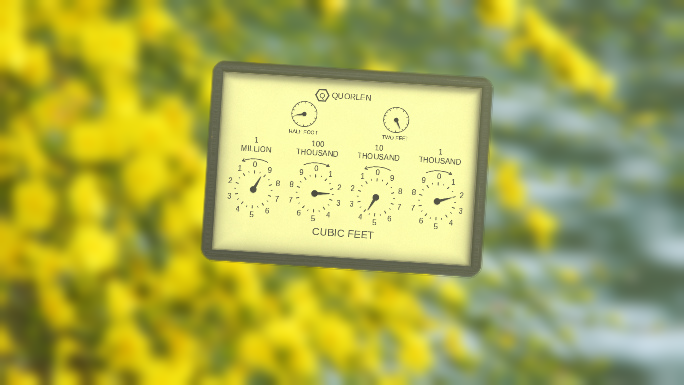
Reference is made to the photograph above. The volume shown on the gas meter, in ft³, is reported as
924200 ft³
